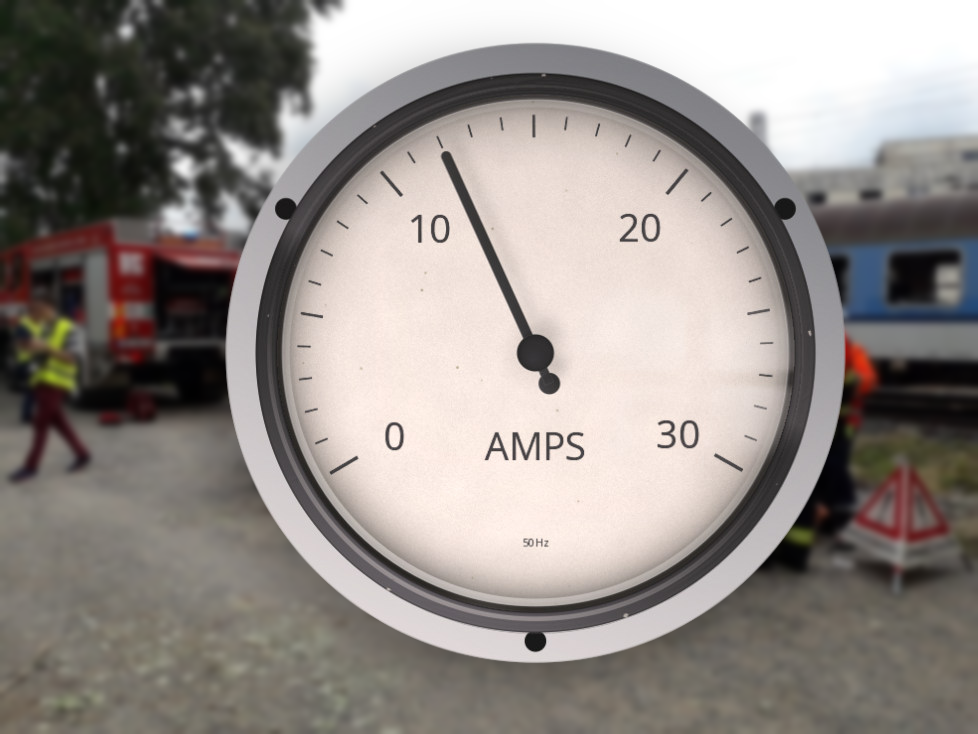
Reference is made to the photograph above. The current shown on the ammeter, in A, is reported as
12 A
